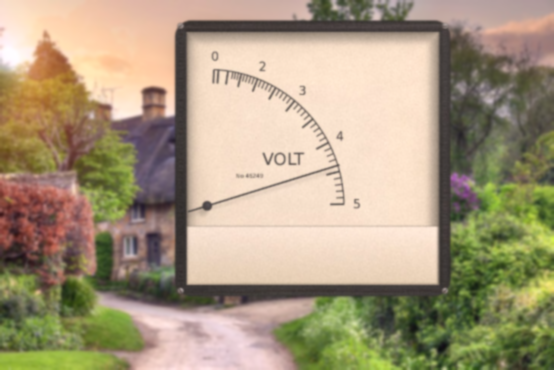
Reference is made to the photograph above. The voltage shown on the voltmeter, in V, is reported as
4.4 V
